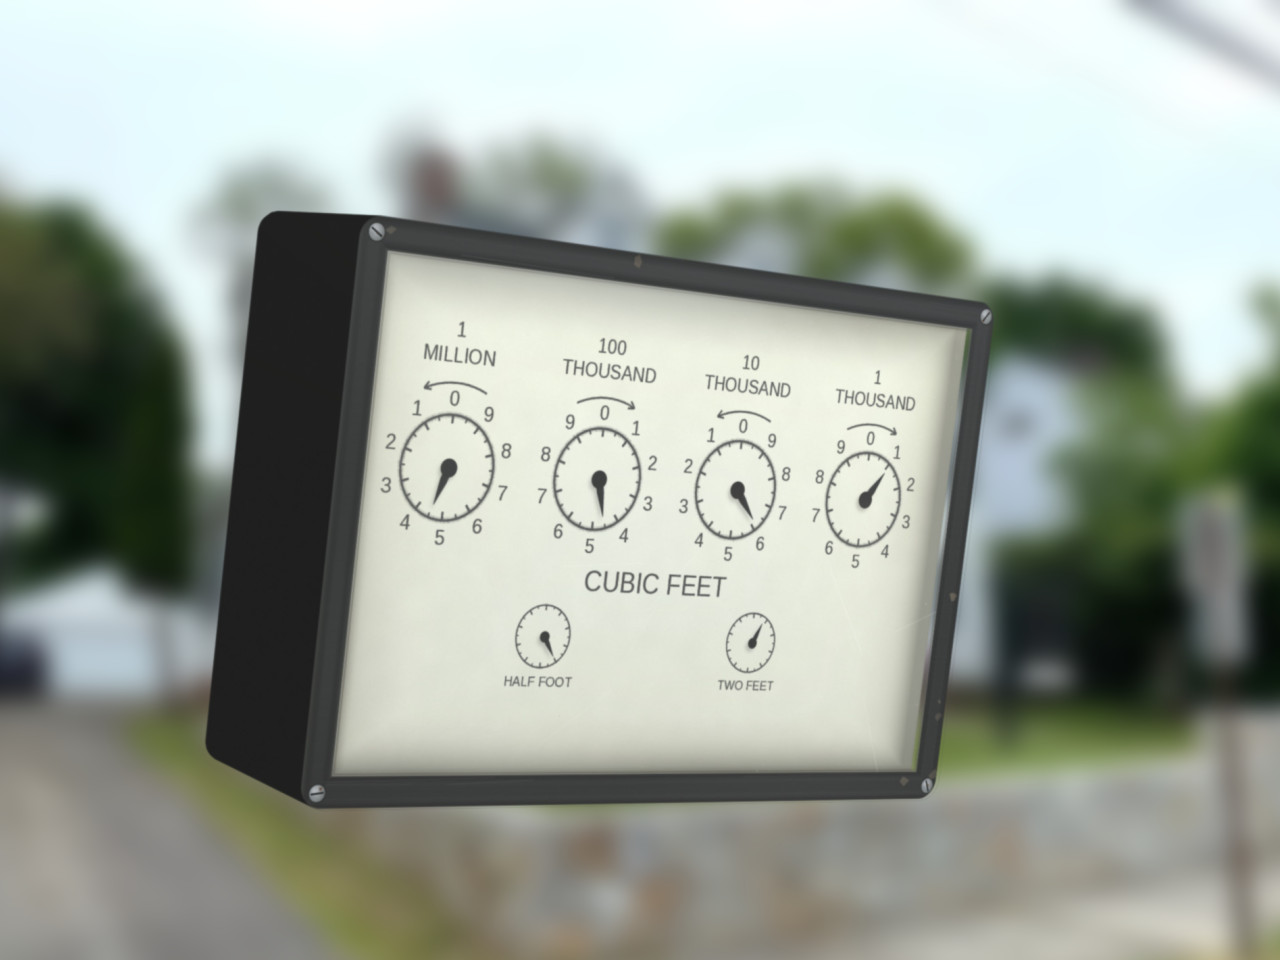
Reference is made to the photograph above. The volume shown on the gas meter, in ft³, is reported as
446100 ft³
